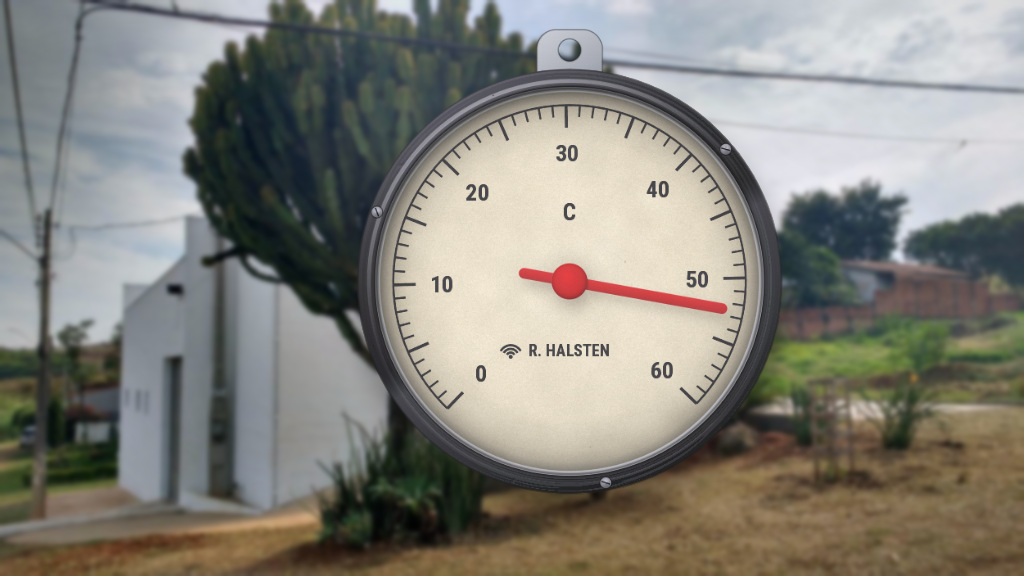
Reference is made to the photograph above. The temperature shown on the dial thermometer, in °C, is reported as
52.5 °C
